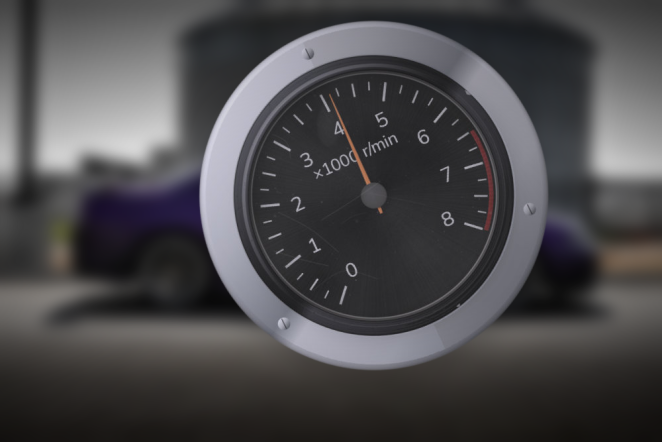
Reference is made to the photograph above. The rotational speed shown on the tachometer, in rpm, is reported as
4125 rpm
